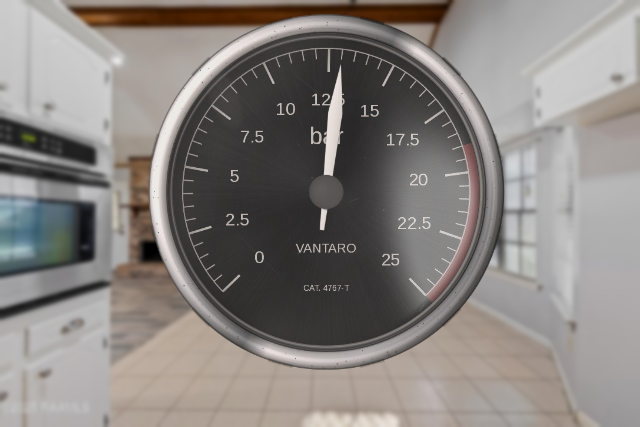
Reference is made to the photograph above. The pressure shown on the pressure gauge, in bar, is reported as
13 bar
